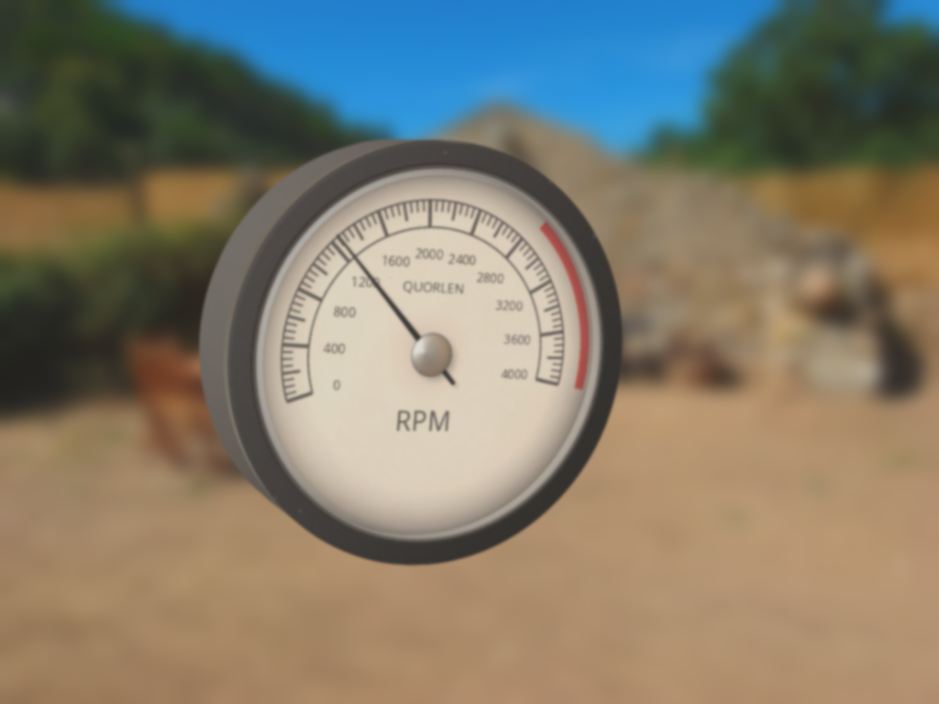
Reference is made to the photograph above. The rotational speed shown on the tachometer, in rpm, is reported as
1250 rpm
